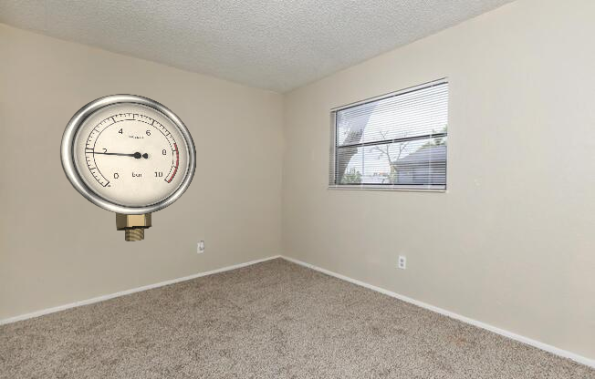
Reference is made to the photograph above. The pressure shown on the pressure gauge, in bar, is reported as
1.8 bar
